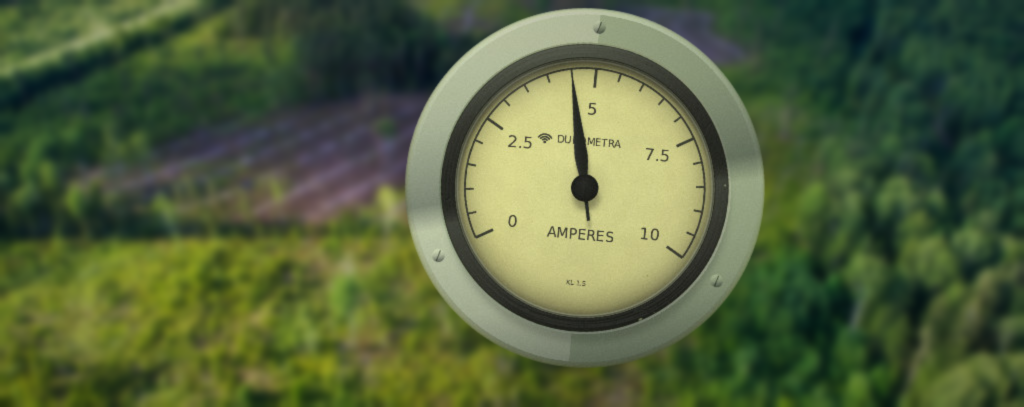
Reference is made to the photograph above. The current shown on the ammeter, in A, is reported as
4.5 A
